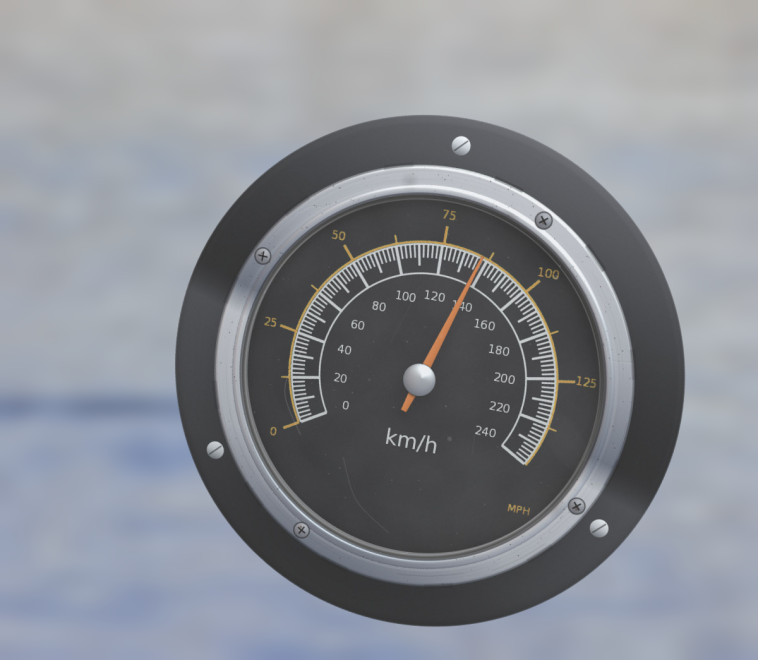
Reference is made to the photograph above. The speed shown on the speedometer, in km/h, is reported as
138 km/h
